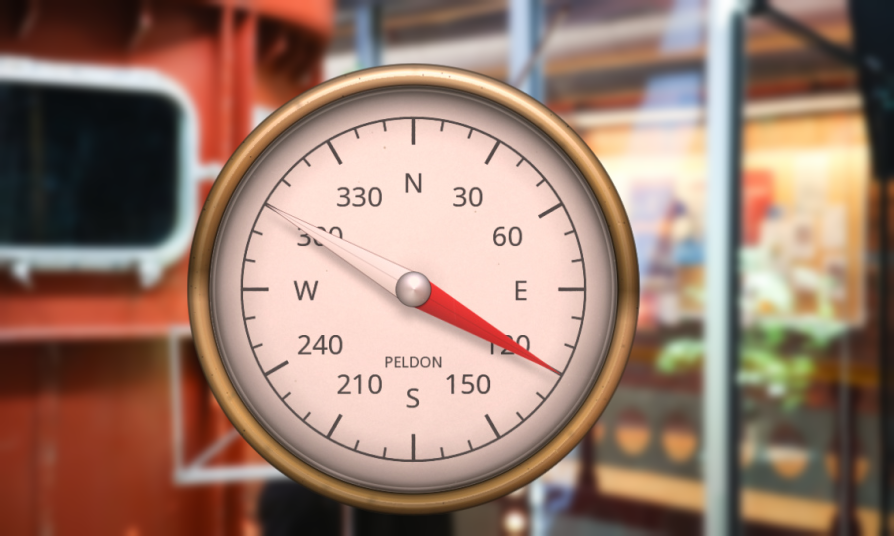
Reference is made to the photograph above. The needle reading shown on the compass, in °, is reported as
120 °
